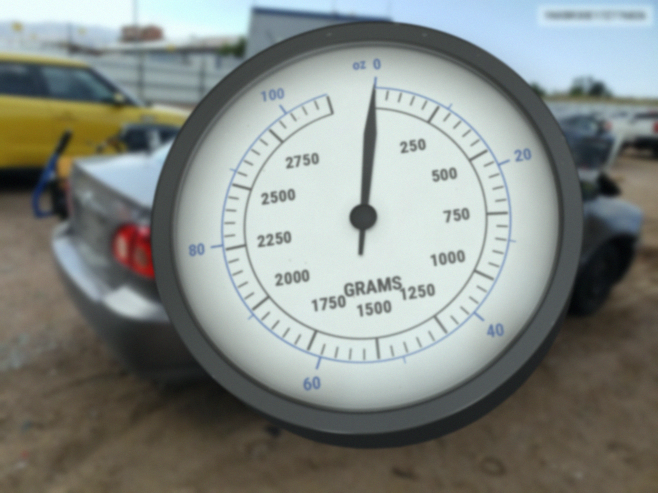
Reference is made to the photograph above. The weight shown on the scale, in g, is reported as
0 g
